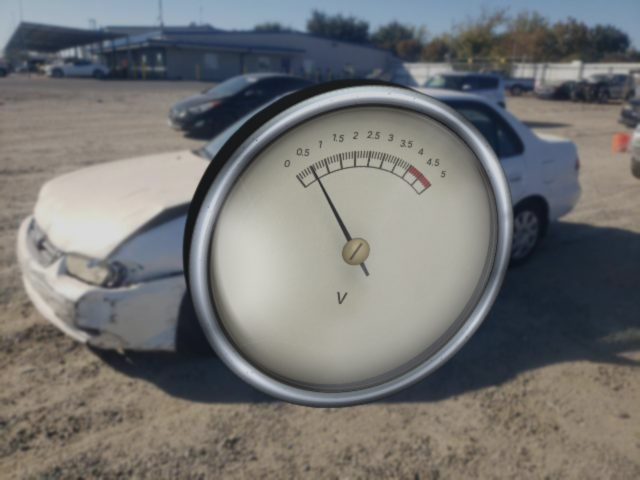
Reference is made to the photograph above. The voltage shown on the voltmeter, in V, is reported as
0.5 V
